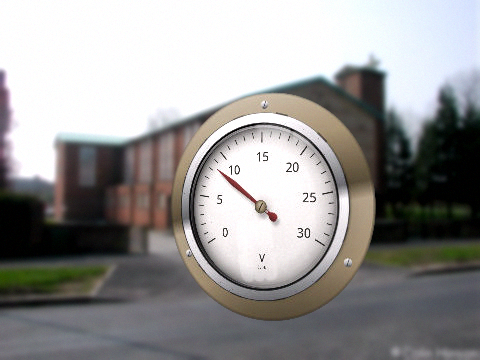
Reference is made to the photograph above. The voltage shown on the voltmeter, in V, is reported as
8.5 V
